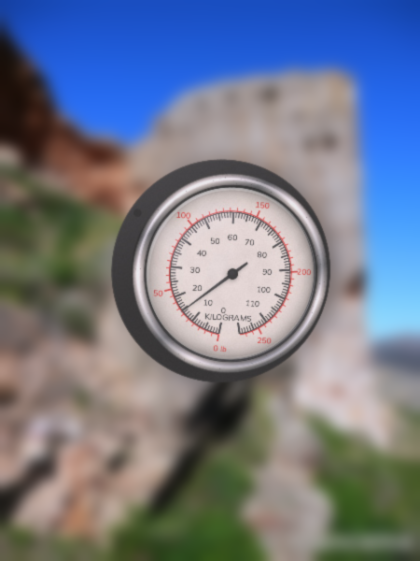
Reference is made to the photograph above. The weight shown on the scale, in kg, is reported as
15 kg
